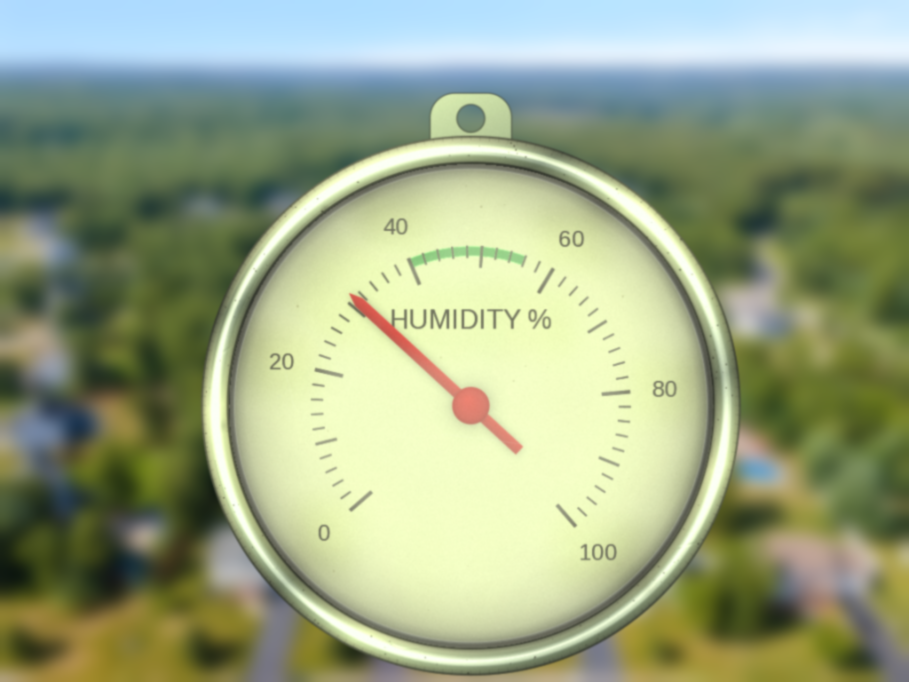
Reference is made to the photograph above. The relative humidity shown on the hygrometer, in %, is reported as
31 %
